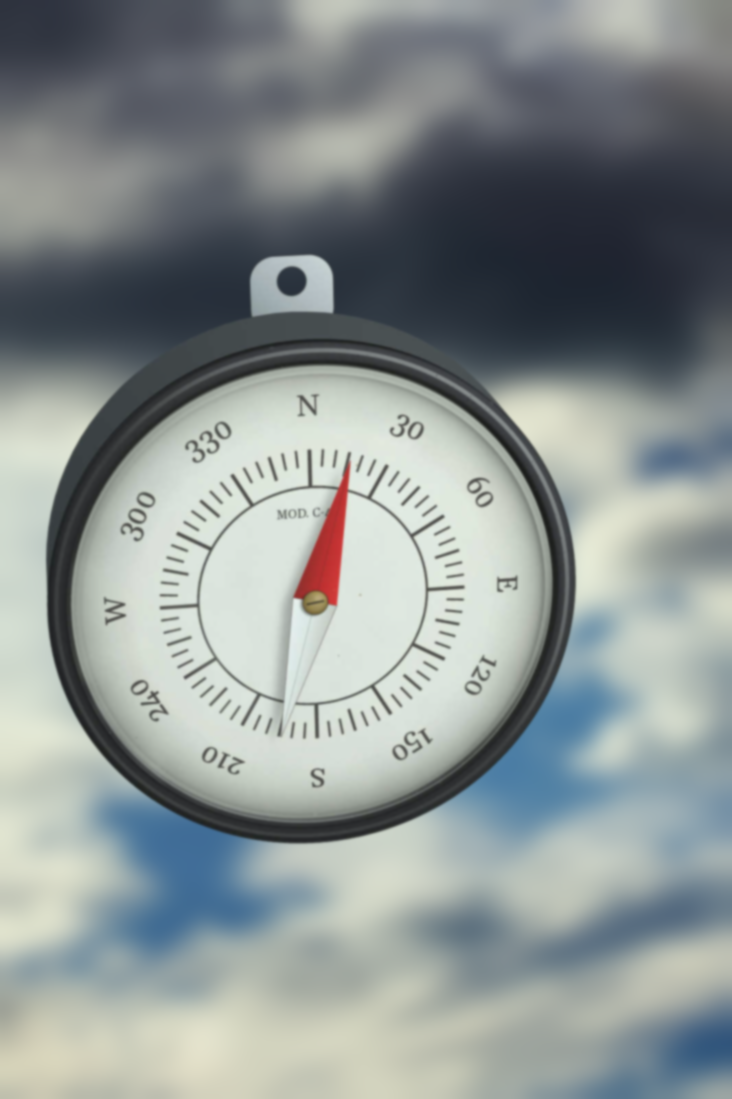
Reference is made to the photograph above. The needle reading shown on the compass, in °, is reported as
15 °
